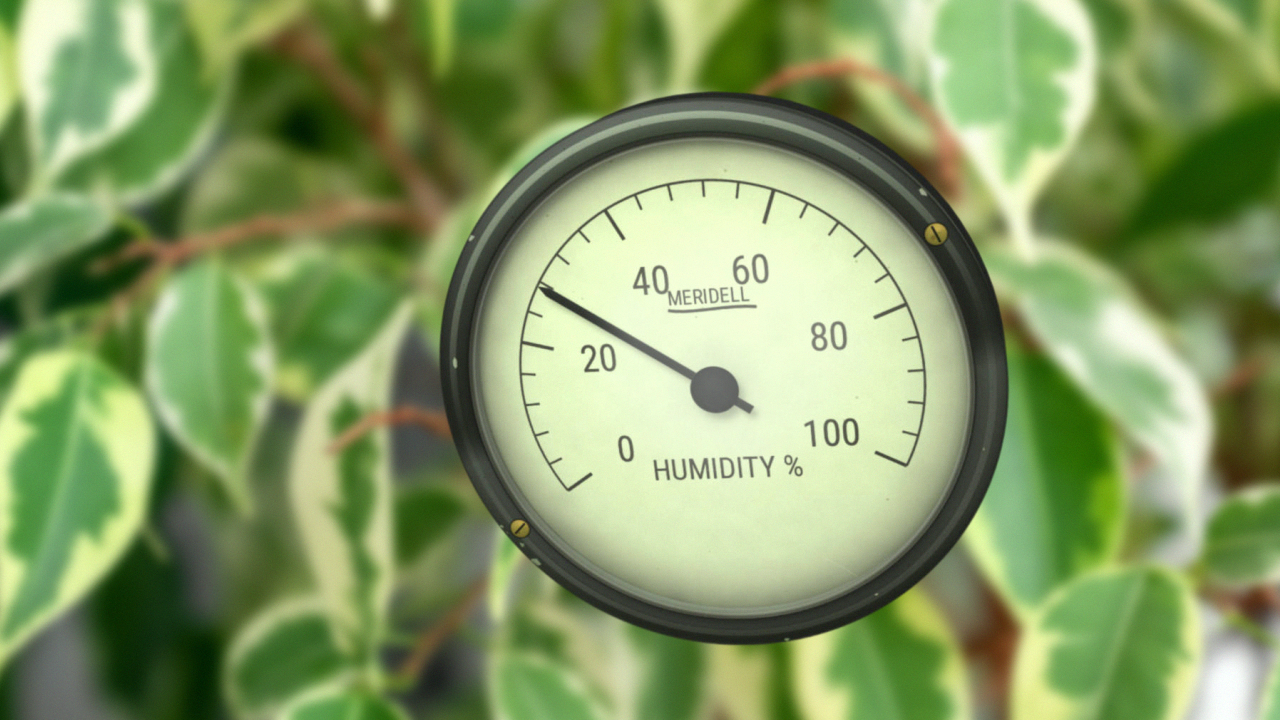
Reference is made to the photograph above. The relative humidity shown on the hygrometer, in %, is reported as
28 %
